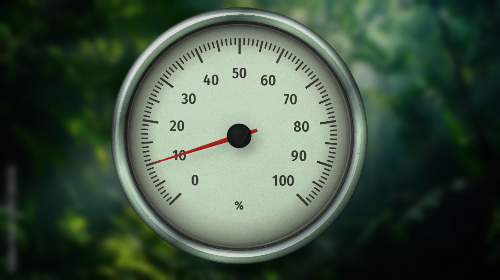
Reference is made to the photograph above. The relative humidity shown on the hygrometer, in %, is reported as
10 %
